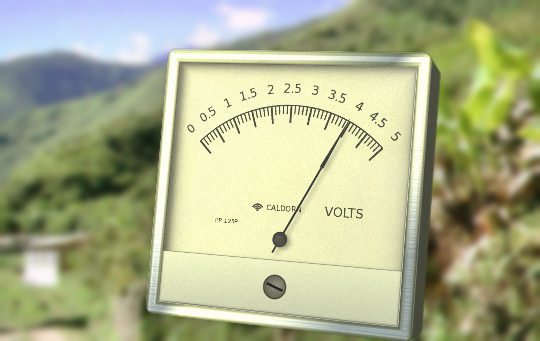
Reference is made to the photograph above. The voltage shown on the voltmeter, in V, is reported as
4 V
